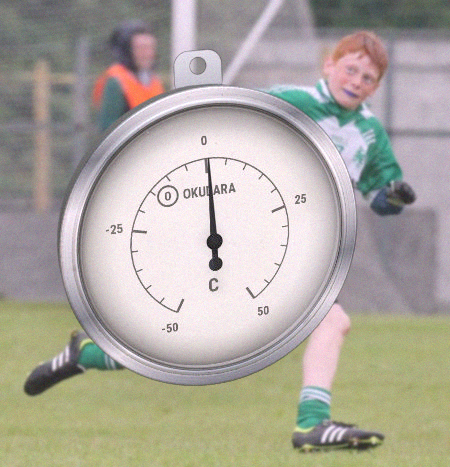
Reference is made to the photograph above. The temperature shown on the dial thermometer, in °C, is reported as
0 °C
